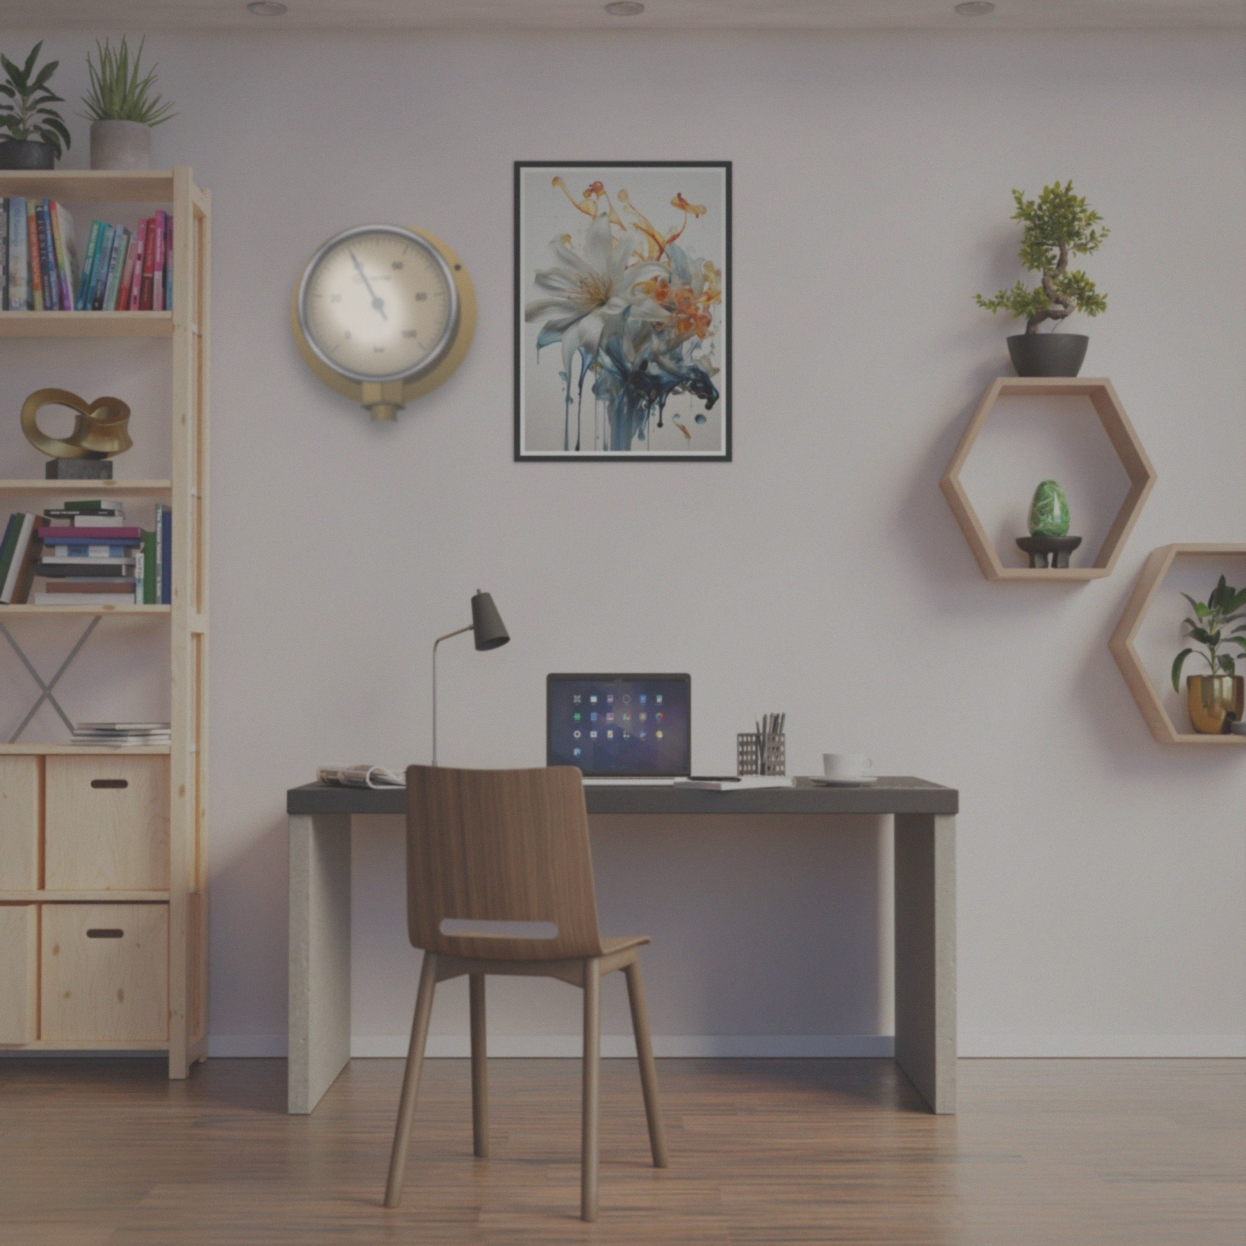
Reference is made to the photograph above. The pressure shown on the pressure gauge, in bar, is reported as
40 bar
